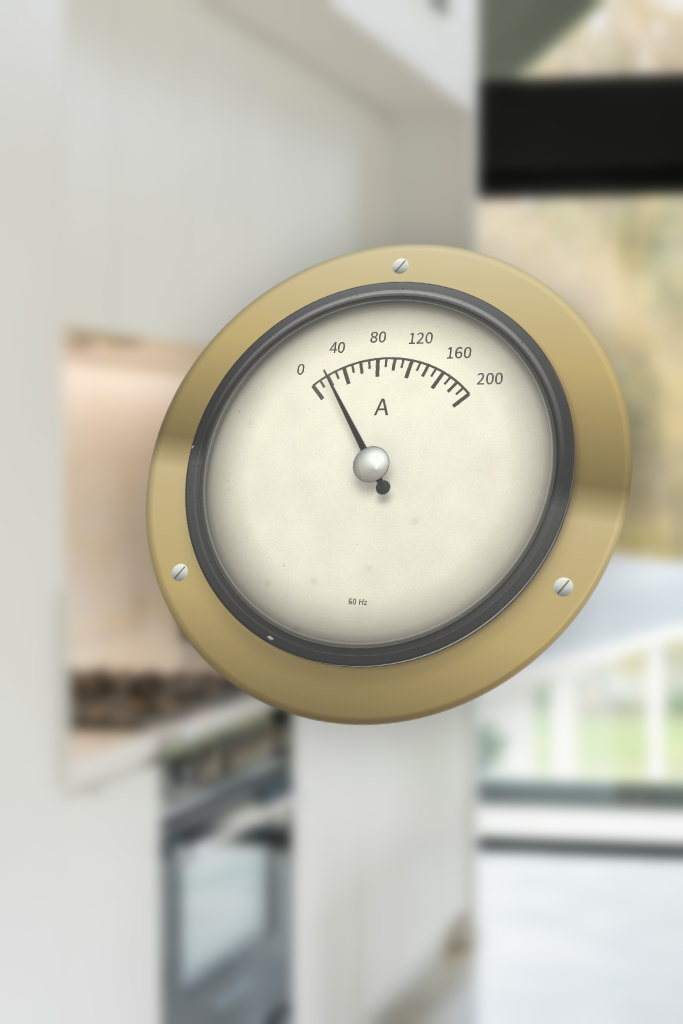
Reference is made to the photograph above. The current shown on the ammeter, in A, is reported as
20 A
